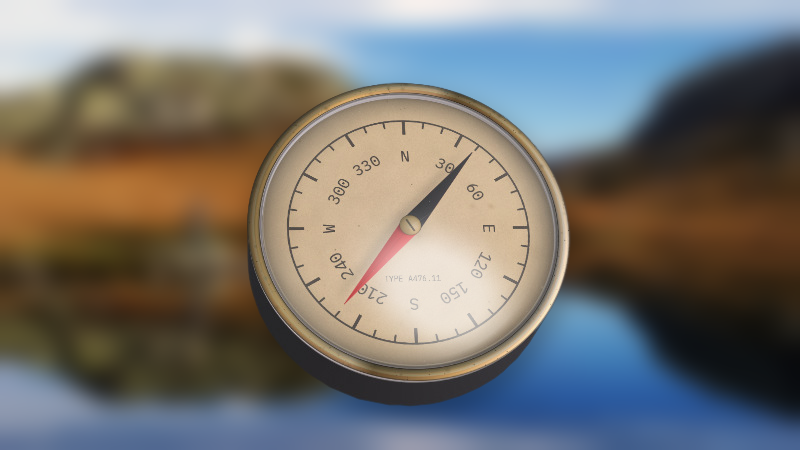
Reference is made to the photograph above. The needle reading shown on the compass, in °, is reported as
220 °
